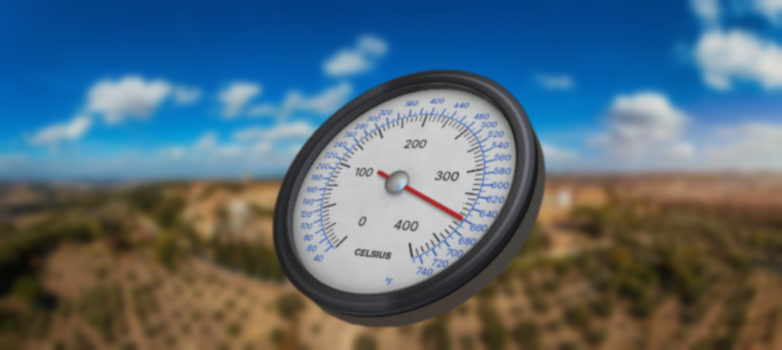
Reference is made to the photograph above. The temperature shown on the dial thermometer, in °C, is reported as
350 °C
